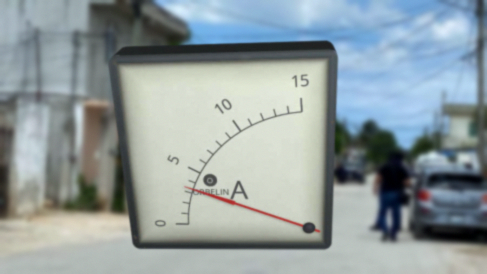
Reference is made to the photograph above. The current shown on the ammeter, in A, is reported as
3.5 A
